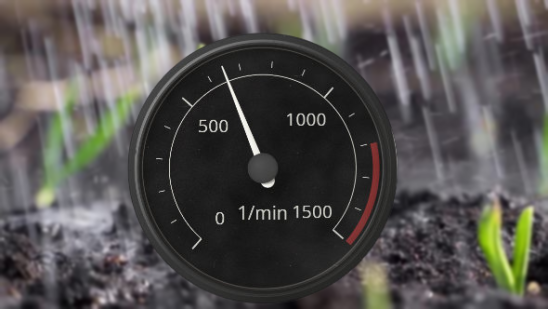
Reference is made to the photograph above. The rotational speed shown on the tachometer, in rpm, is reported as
650 rpm
